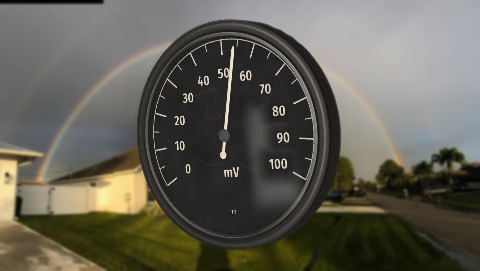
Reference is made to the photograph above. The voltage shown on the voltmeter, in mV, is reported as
55 mV
